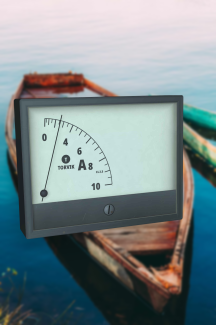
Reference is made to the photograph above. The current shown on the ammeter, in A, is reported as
2.5 A
